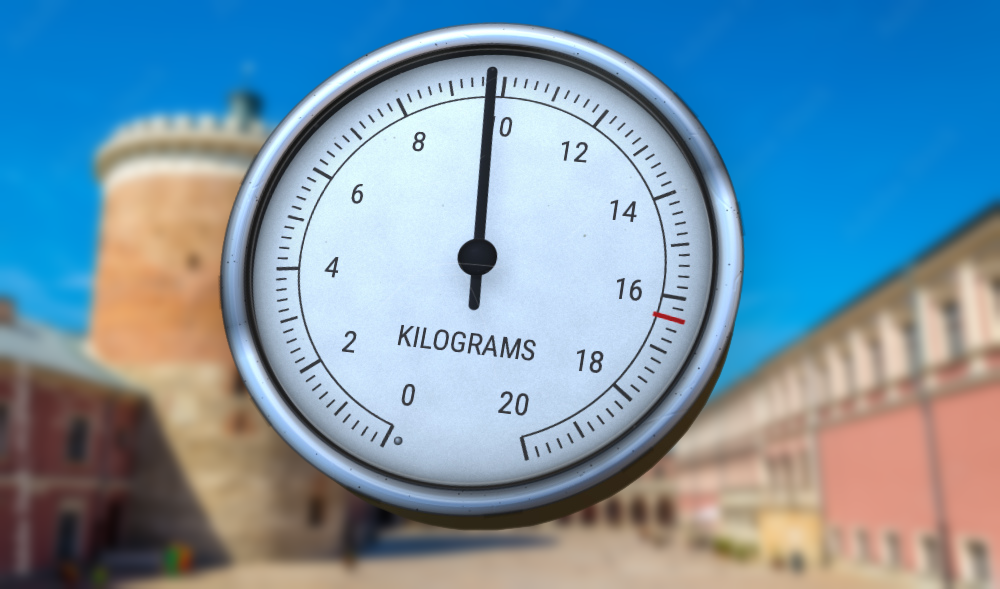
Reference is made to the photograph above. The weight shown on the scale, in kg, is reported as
9.8 kg
